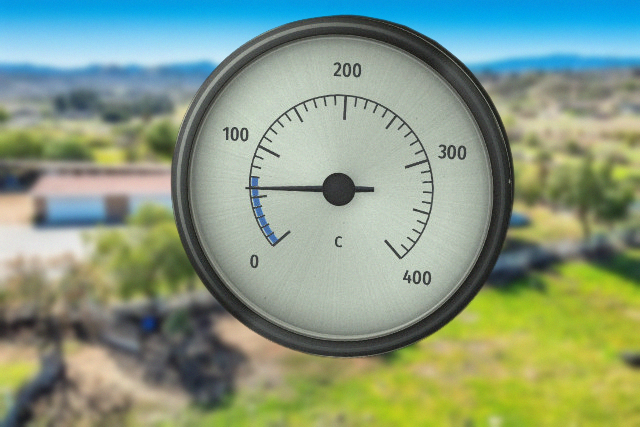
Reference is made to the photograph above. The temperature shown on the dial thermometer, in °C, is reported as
60 °C
